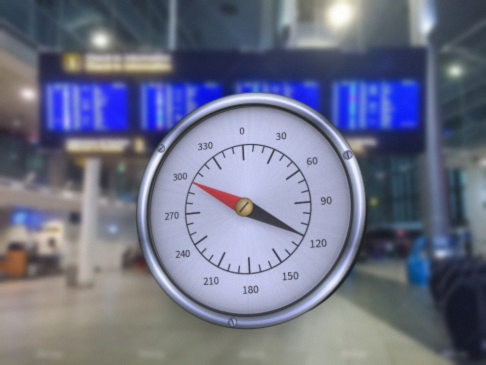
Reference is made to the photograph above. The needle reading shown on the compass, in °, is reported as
300 °
